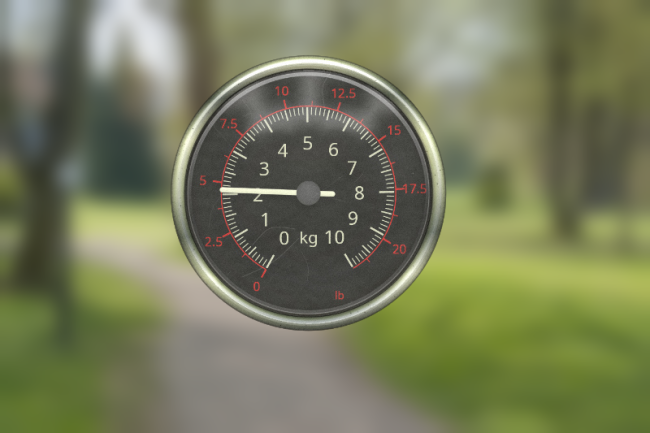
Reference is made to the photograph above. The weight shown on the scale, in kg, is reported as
2.1 kg
